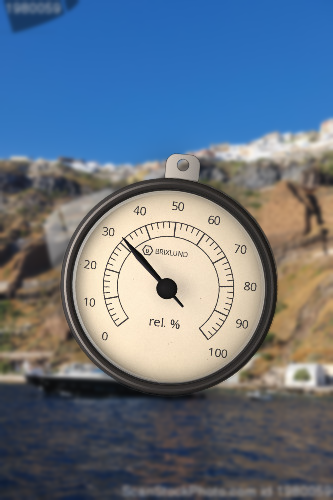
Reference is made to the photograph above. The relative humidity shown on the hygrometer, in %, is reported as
32 %
